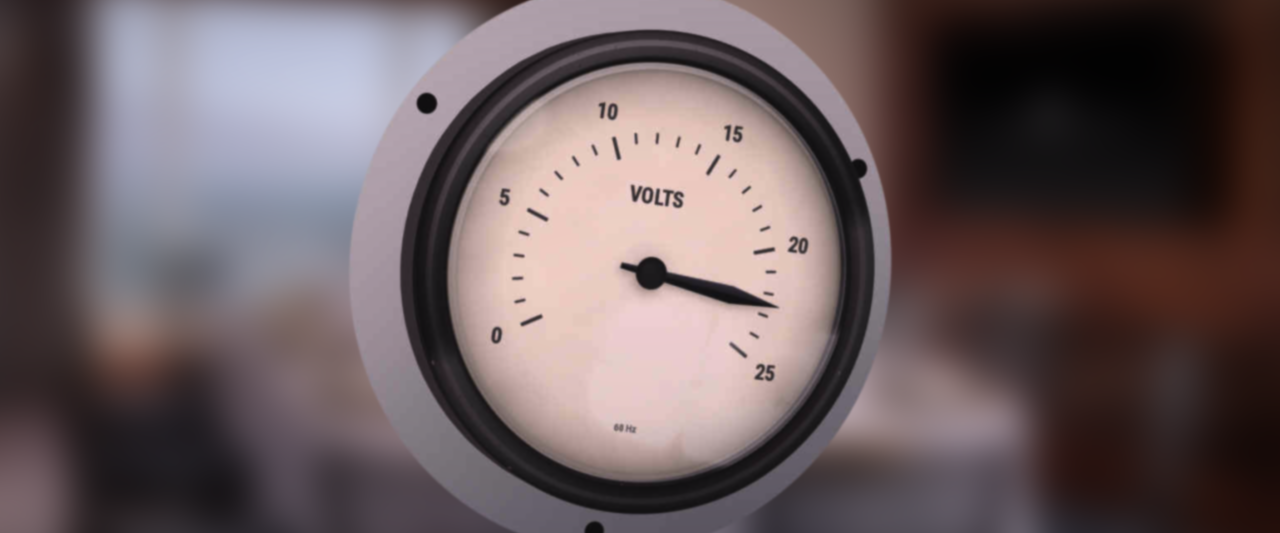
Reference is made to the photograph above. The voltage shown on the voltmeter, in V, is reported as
22.5 V
